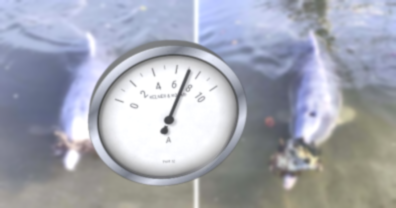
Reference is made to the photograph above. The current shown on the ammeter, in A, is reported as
7 A
